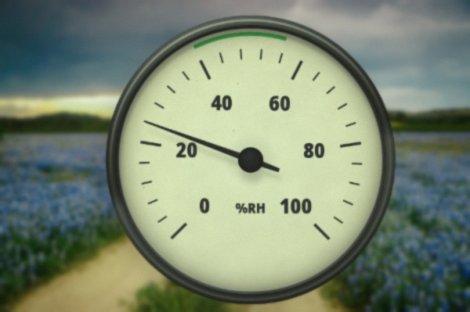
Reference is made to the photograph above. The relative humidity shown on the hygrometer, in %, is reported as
24 %
